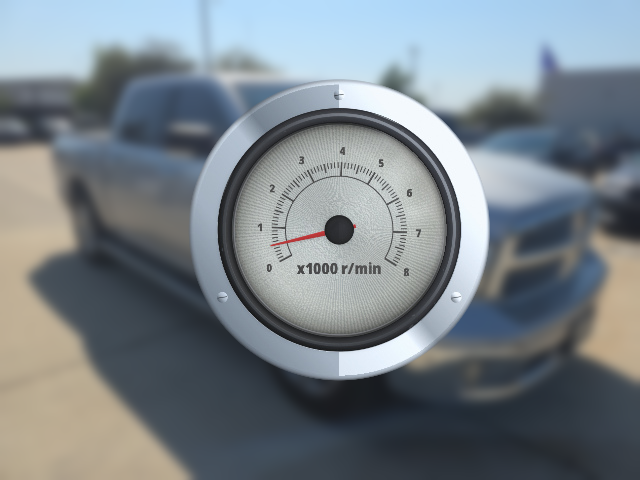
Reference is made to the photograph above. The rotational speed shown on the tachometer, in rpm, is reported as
500 rpm
